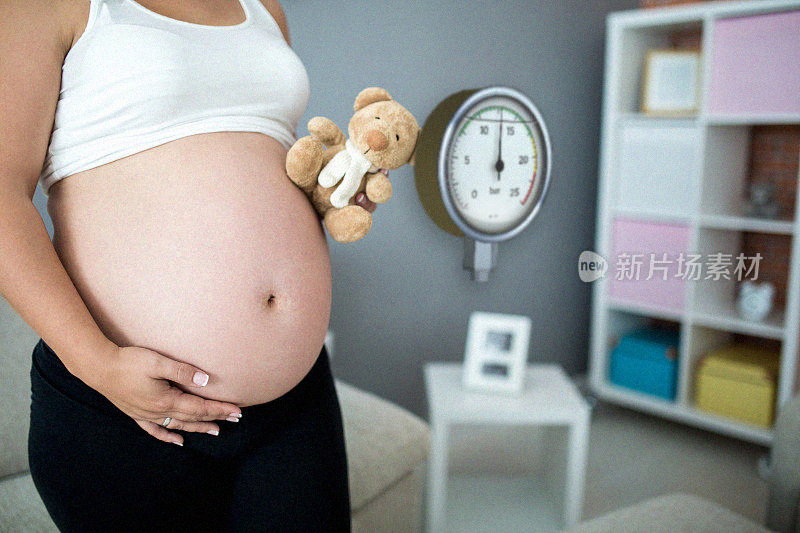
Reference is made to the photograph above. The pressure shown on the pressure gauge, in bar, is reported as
12.5 bar
